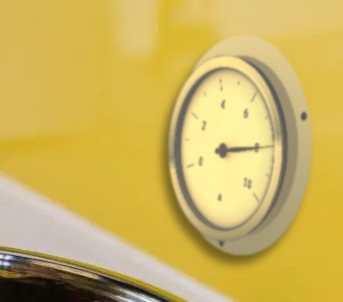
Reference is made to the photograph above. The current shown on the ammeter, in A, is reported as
8 A
